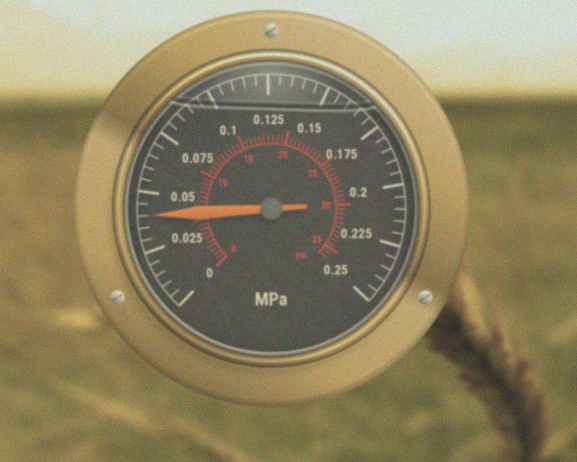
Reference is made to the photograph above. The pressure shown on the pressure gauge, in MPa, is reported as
0.04 MPa
